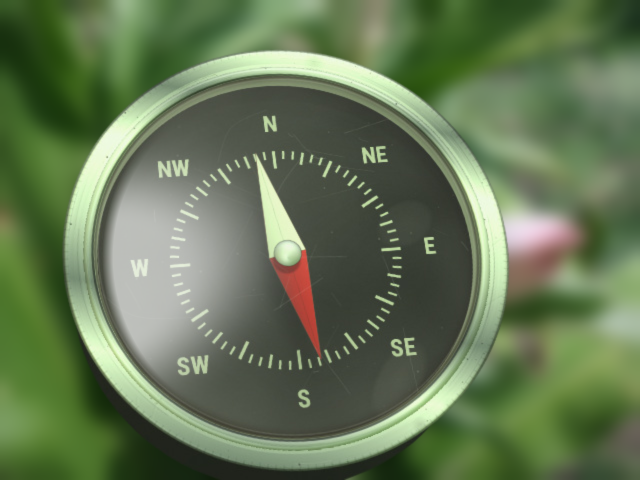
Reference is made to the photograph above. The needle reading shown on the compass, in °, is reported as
170 °
